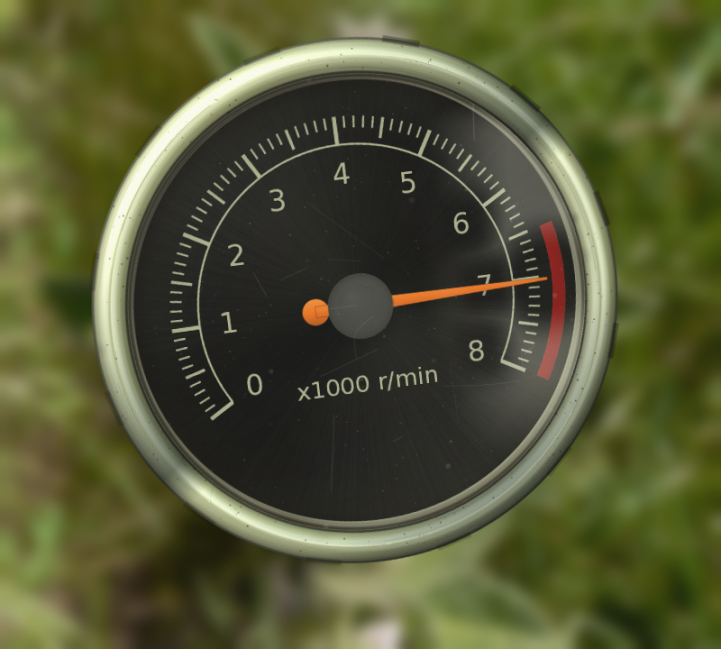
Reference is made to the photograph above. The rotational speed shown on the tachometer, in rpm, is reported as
7000 rpm
